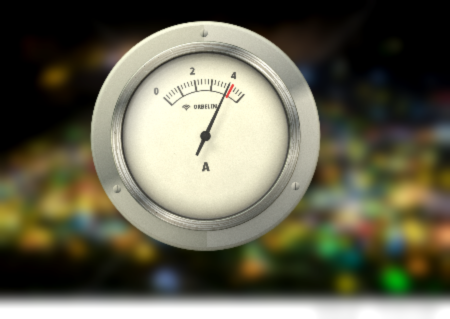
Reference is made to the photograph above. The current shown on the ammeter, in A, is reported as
4 A
